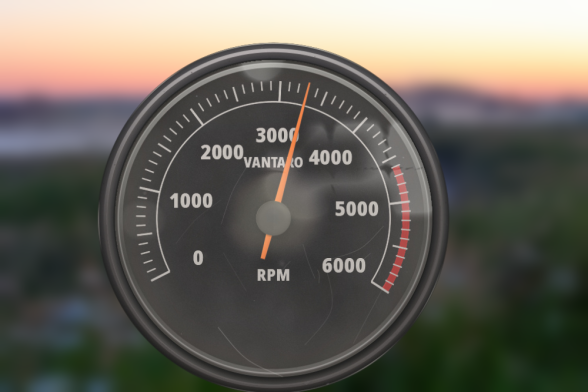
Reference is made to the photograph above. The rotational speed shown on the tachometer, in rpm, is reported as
3300 rpm
